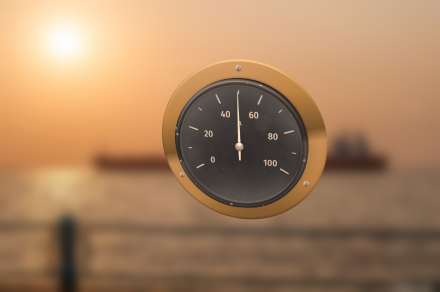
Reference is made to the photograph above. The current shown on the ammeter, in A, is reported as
50 A
